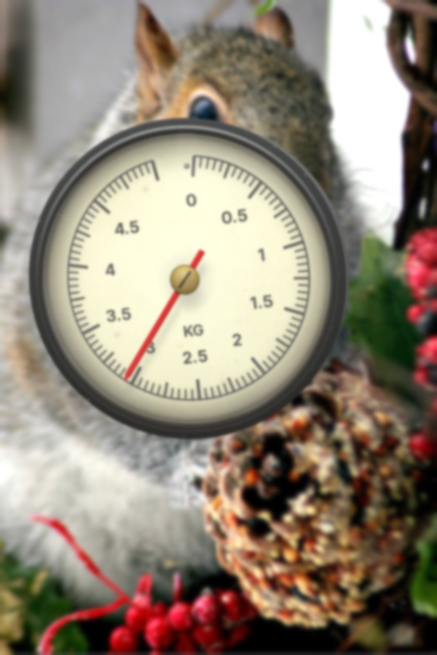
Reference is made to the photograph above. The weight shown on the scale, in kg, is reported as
3.05 kg
